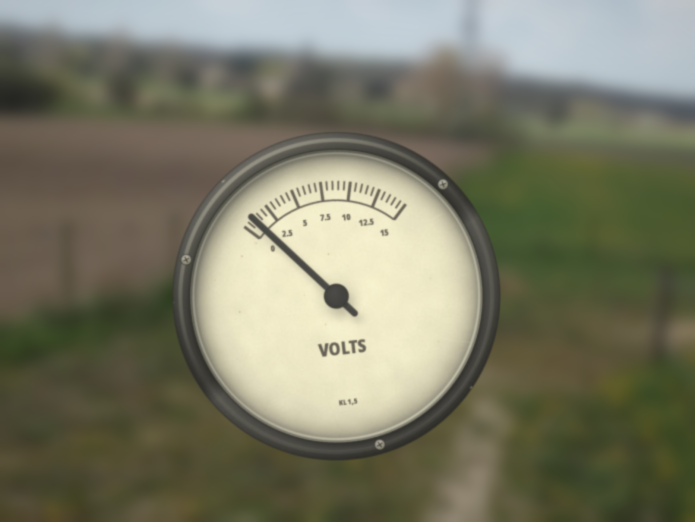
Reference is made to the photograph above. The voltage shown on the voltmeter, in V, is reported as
1 V
